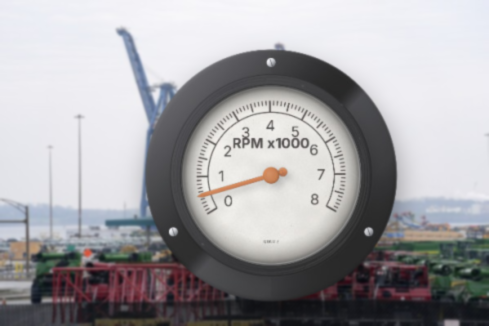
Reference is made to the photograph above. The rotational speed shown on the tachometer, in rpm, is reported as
500 rpm
